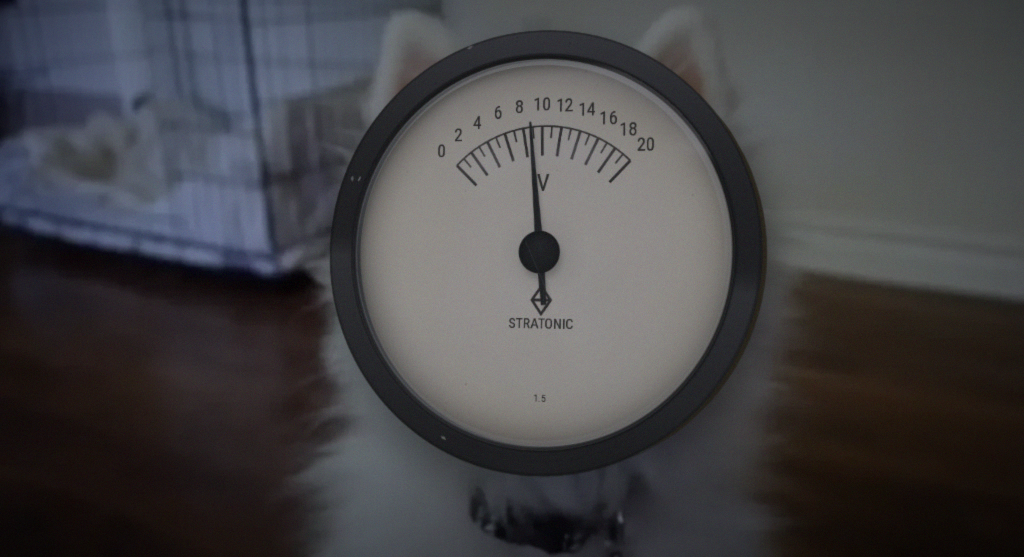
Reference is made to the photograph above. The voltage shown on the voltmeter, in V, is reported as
9 V
